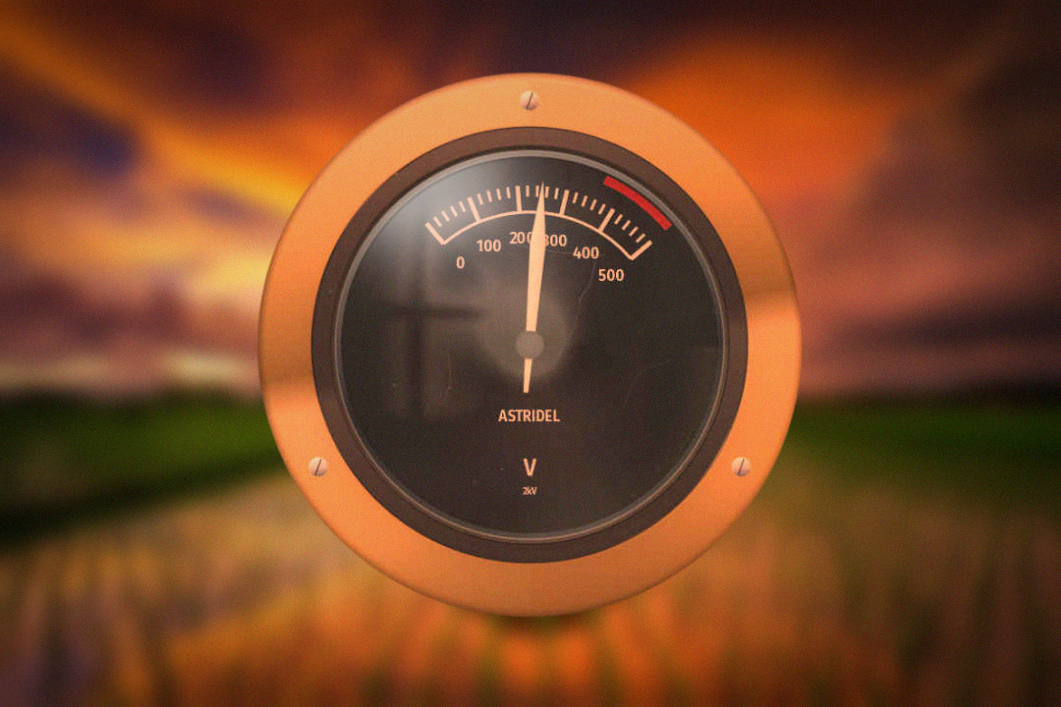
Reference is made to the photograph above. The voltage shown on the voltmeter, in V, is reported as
250 V
